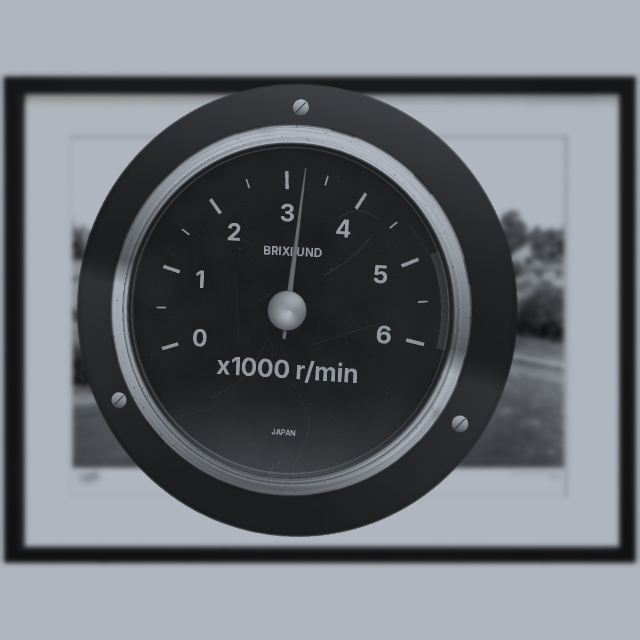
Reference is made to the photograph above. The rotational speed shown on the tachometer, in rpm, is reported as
3250 rpm
